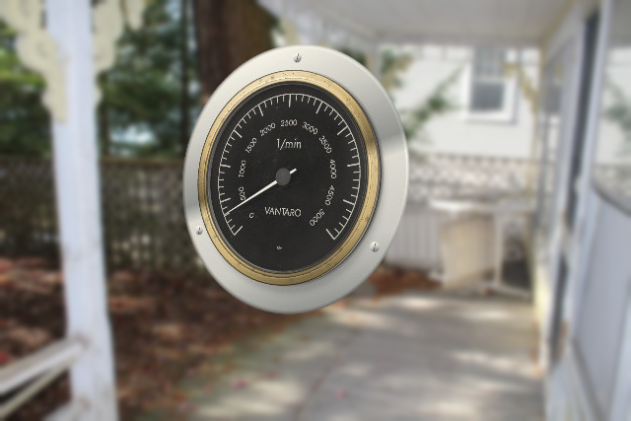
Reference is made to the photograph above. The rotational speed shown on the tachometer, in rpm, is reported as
300 rpm
